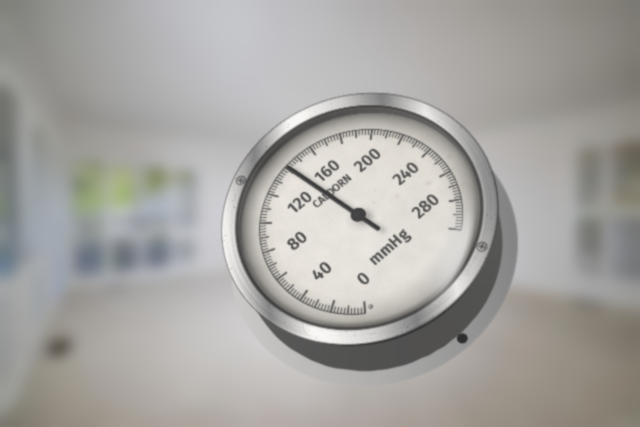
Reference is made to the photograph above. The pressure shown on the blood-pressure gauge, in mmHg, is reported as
140 mmHg
